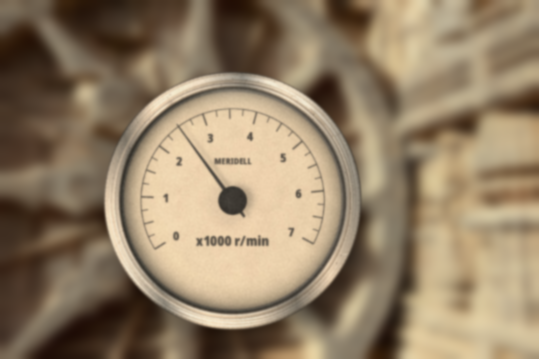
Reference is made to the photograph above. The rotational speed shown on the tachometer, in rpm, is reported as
2500 rpm
